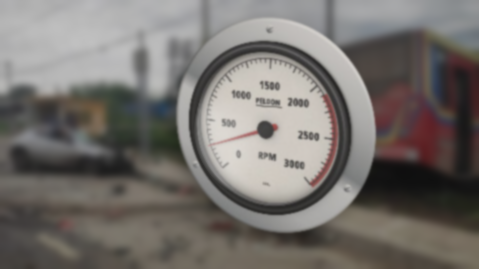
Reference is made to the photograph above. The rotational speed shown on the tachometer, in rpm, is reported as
250 rpm
